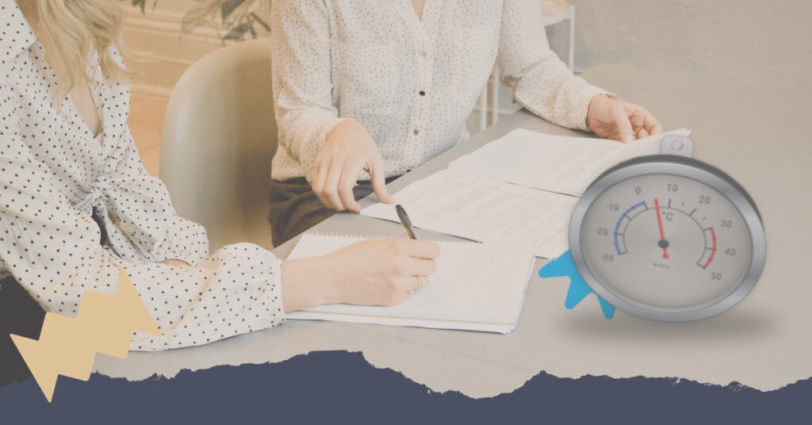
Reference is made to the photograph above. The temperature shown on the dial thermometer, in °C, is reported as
5 °C
